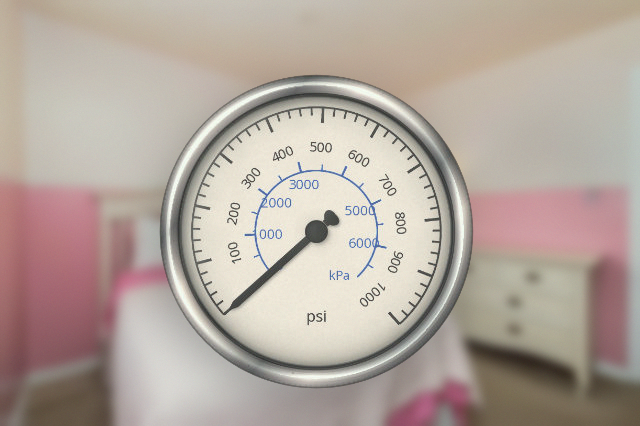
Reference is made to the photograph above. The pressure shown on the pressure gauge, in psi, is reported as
0 psi
